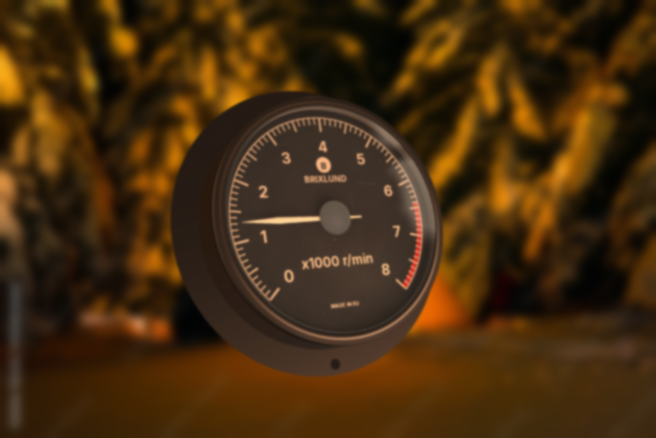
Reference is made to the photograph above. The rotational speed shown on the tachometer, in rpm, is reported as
1300 rpm
